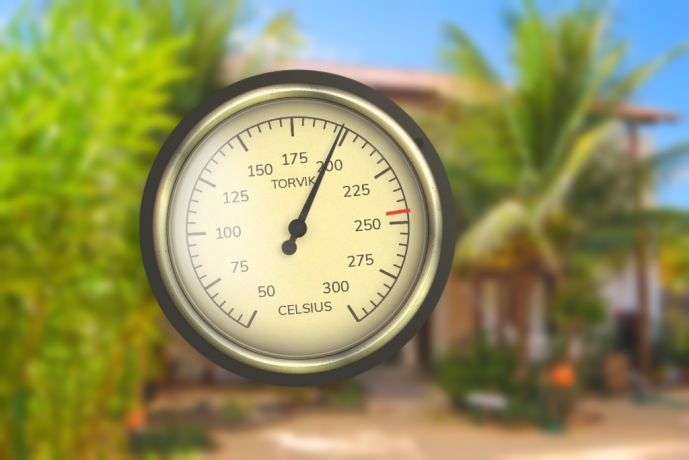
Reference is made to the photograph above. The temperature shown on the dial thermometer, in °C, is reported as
197.5 °C
